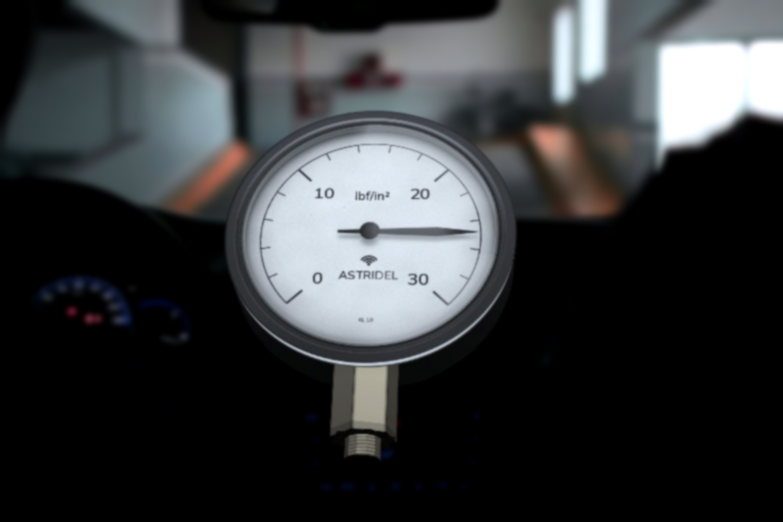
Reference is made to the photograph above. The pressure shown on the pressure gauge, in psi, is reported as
25 psi
